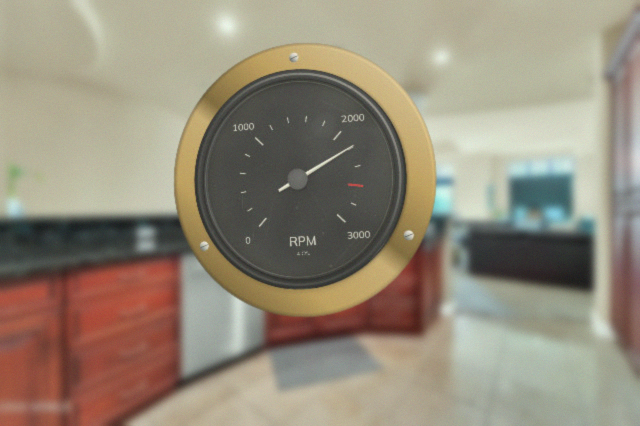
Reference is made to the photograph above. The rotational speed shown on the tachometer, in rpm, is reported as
2200 rpm
